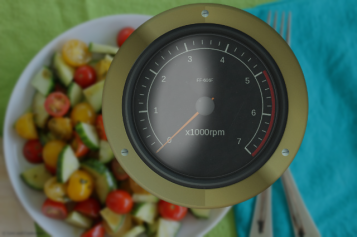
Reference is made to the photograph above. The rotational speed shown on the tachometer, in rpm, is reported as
0 rpm
